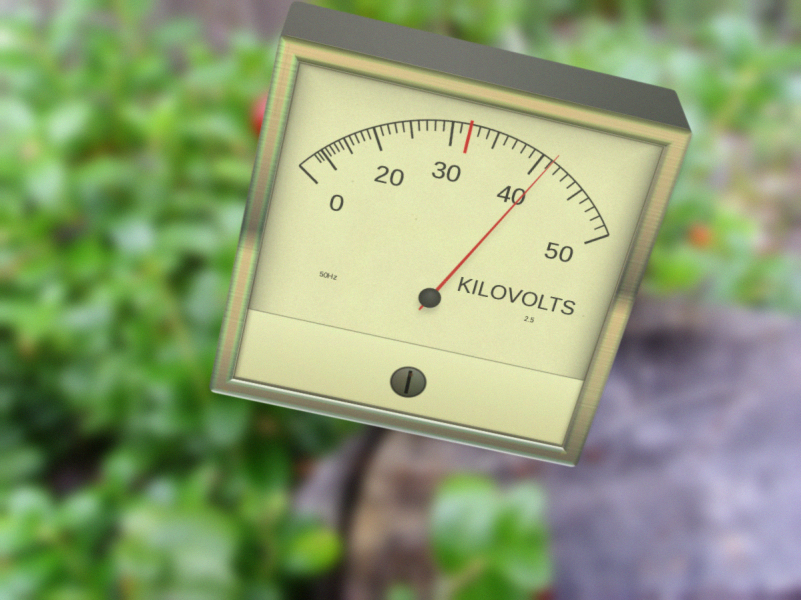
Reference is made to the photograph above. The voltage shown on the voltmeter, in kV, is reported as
41 kV
